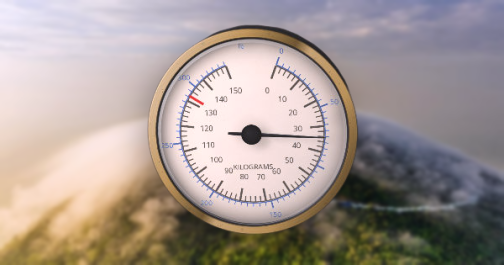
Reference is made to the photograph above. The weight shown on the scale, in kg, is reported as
34 kg
